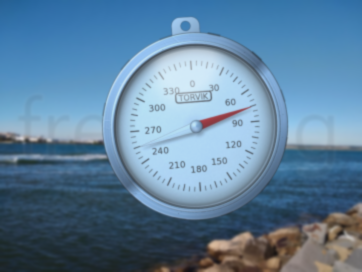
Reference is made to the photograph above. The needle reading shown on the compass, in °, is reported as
75 °
